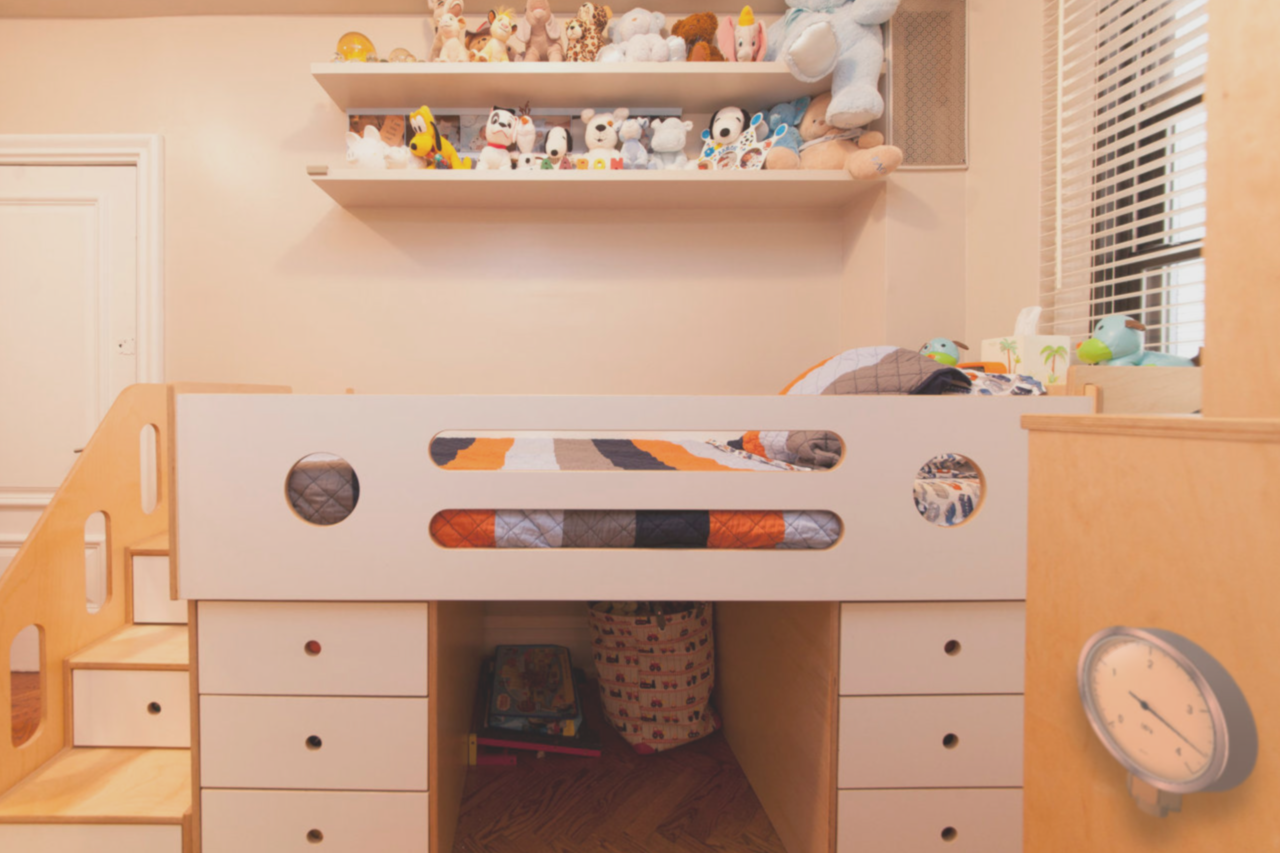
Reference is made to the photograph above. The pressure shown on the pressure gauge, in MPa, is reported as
3.6 MPa
